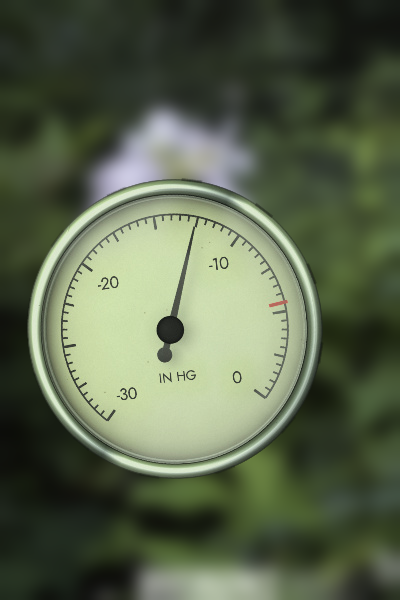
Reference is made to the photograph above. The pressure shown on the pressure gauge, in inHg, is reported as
-12.5 inHg
